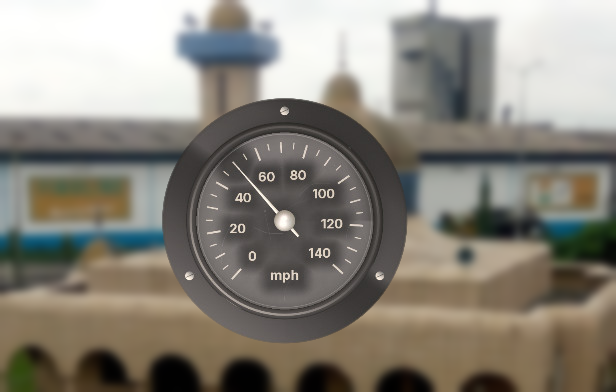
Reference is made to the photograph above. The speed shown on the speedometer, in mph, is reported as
50 mph
